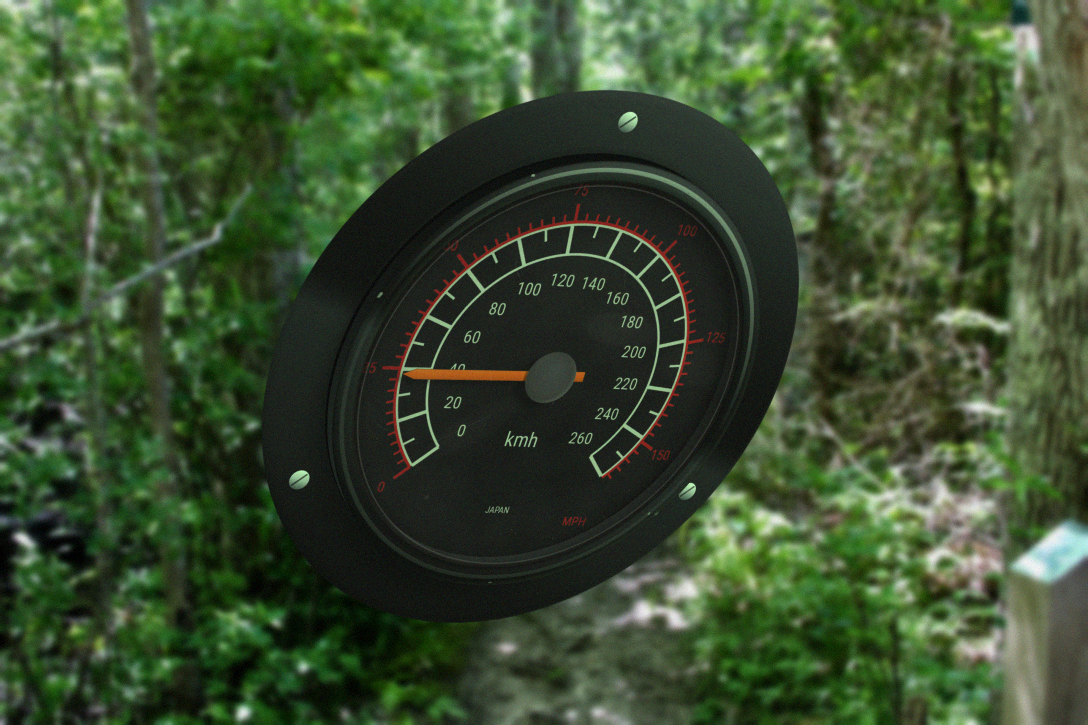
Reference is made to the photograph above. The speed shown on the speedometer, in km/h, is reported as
40 km/h
